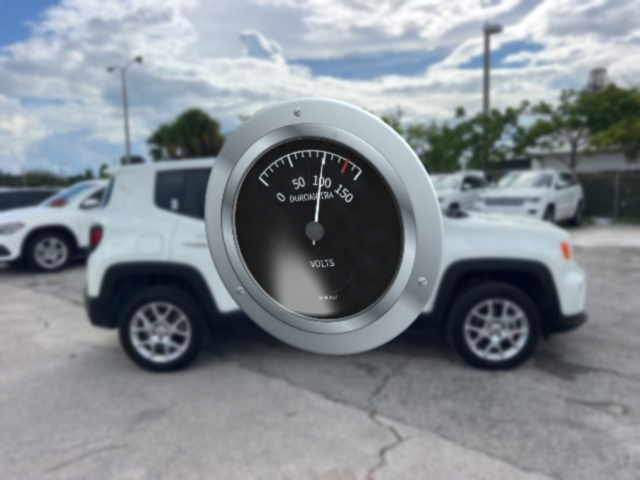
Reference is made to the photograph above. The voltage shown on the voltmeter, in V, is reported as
100 V
